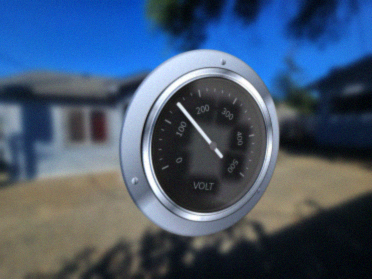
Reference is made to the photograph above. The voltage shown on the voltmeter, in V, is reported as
140 V
